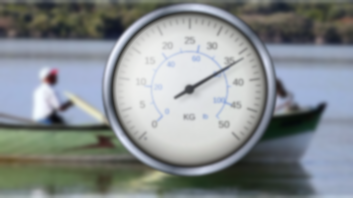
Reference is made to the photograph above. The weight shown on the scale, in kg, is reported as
36 kg
